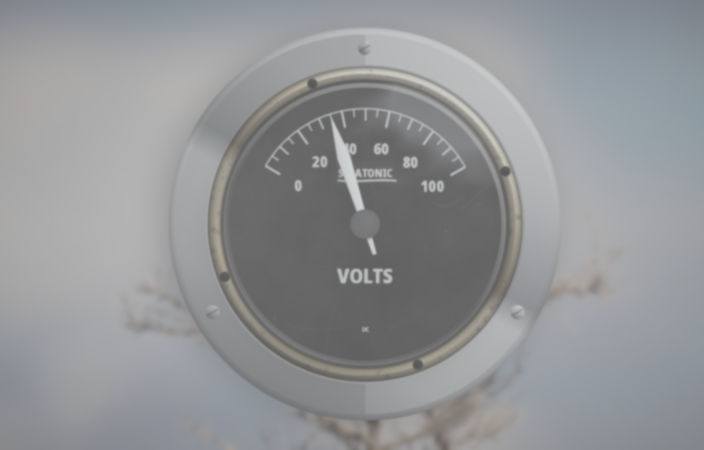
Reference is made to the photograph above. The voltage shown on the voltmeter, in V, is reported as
35 V
